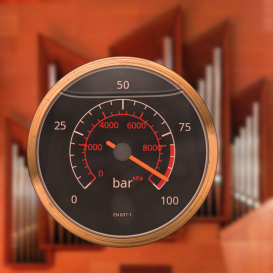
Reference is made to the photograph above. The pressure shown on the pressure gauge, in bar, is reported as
95 bar
